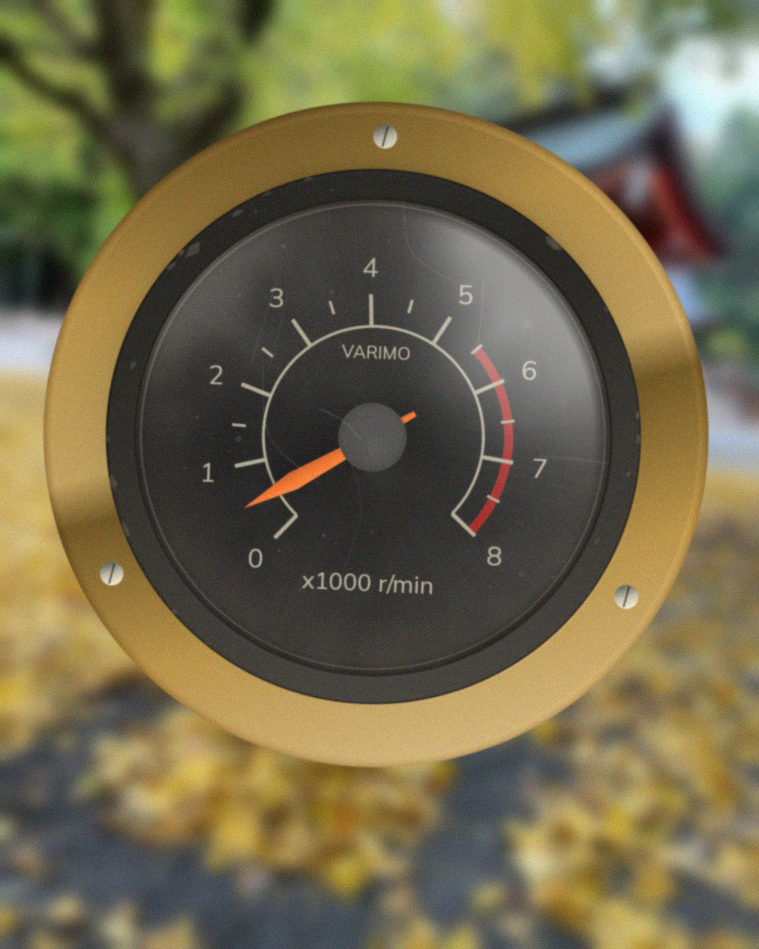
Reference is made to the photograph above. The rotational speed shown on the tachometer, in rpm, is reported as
500 rpm
